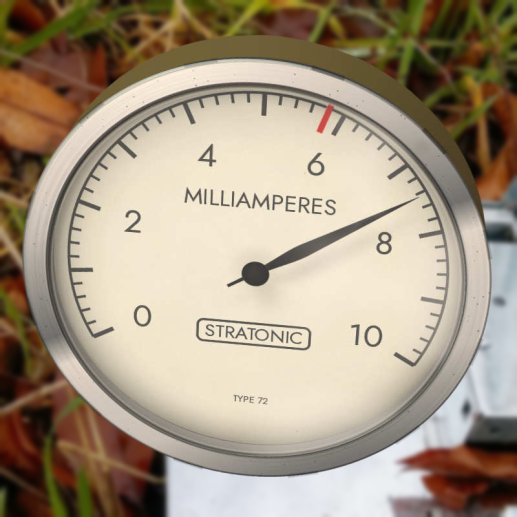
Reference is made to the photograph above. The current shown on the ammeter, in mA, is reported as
7.4 mA
